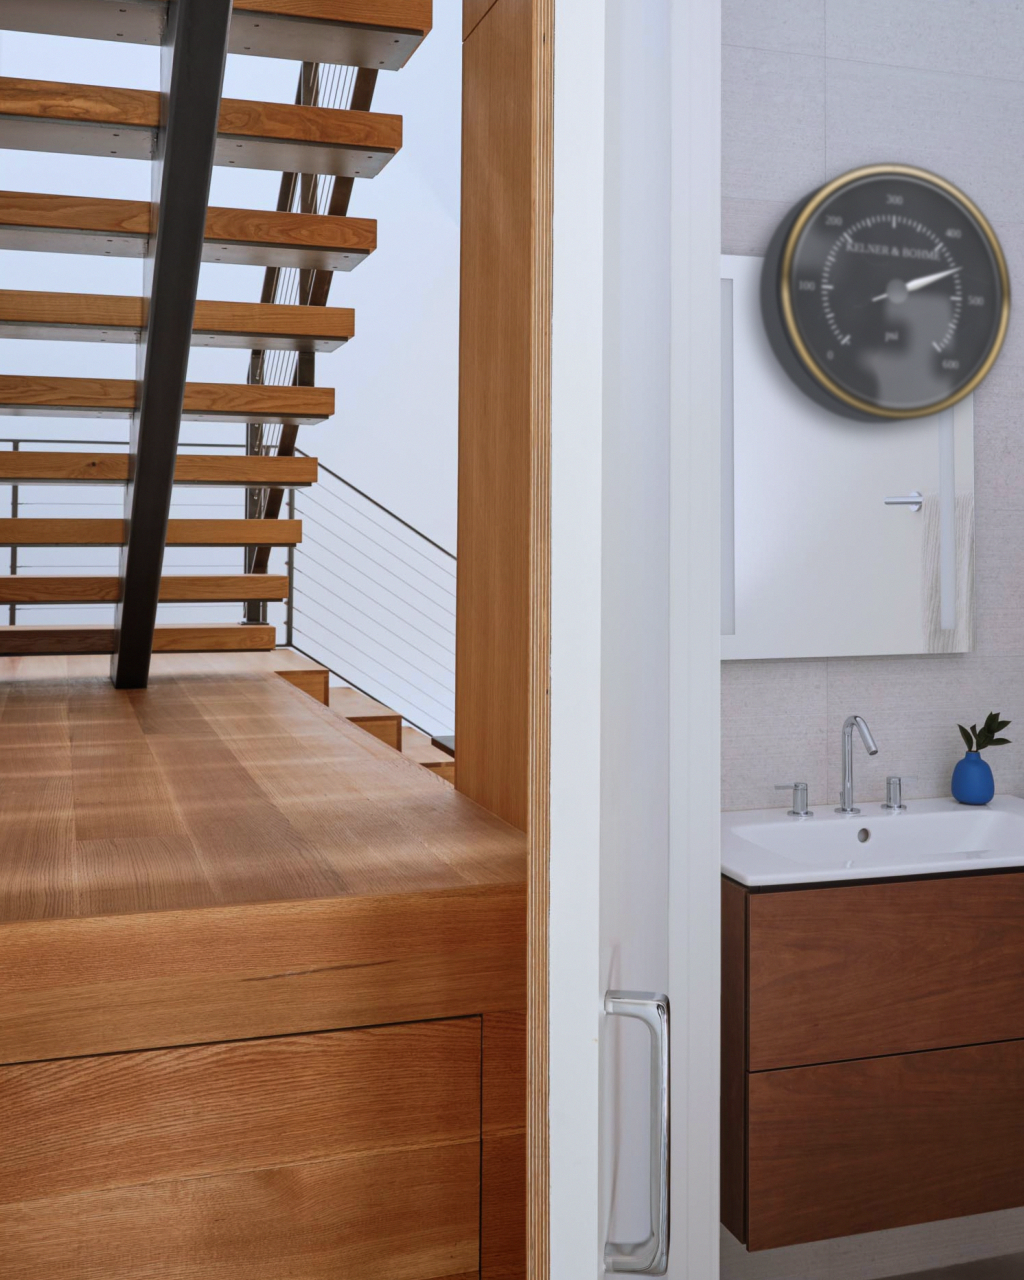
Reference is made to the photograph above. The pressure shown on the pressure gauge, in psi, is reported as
450 psi
